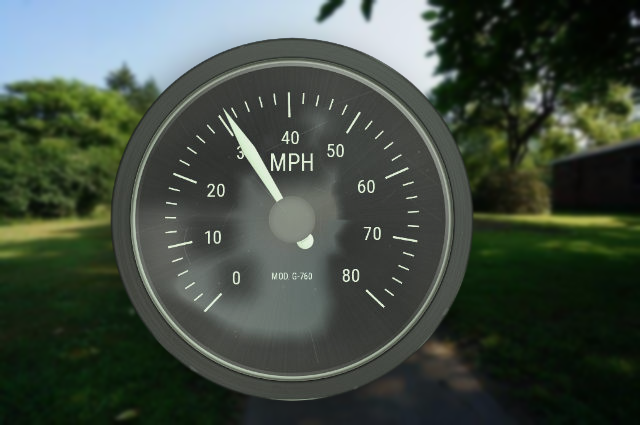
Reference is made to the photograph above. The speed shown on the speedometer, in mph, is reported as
31 mph
